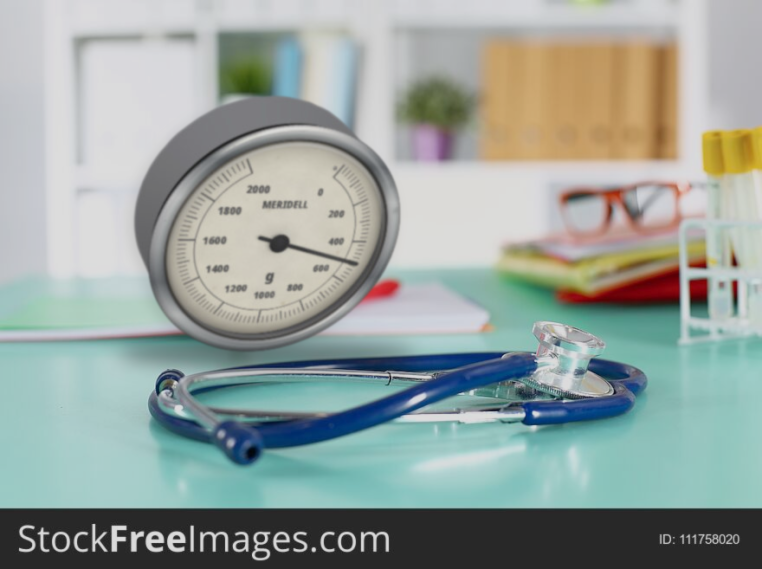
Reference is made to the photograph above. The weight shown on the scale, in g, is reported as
500 g
